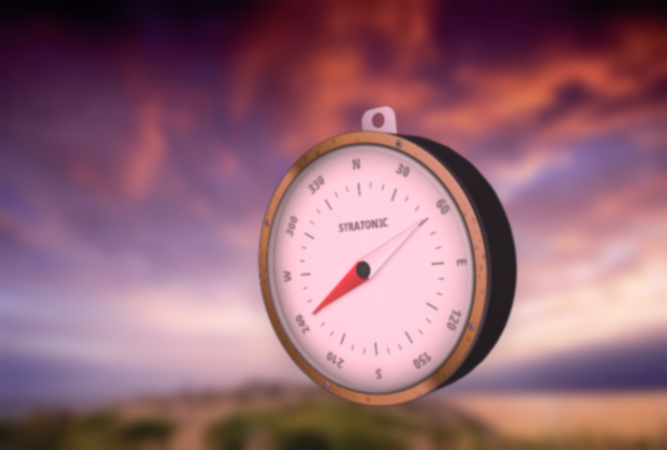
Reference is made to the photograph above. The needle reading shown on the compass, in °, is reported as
240 °
